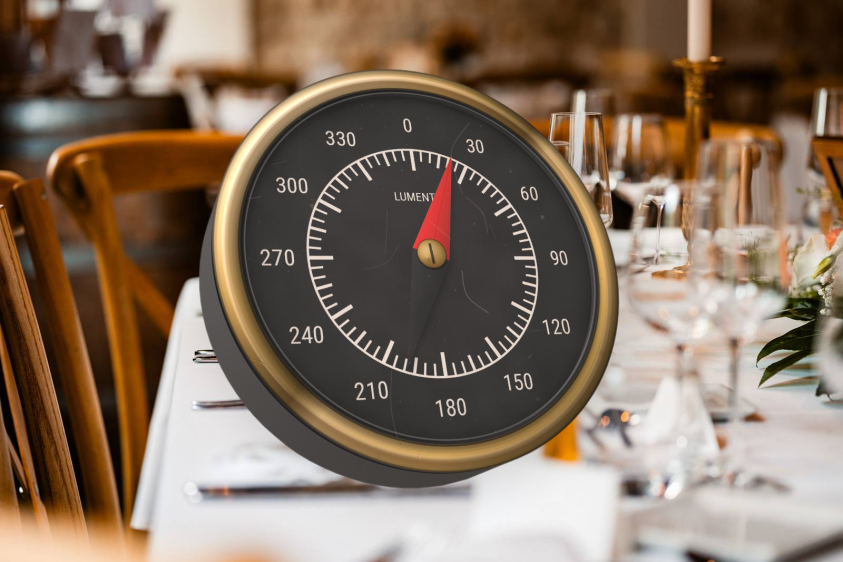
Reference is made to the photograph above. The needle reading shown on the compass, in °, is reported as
20 °
